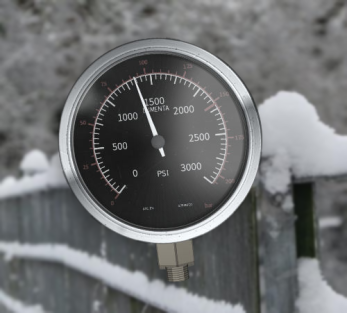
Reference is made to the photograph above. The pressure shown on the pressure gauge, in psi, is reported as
1350 psi
